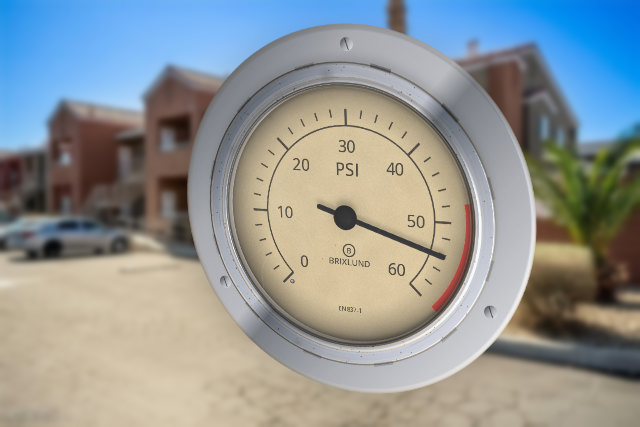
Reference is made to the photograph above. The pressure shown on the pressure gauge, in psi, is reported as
54 psi
